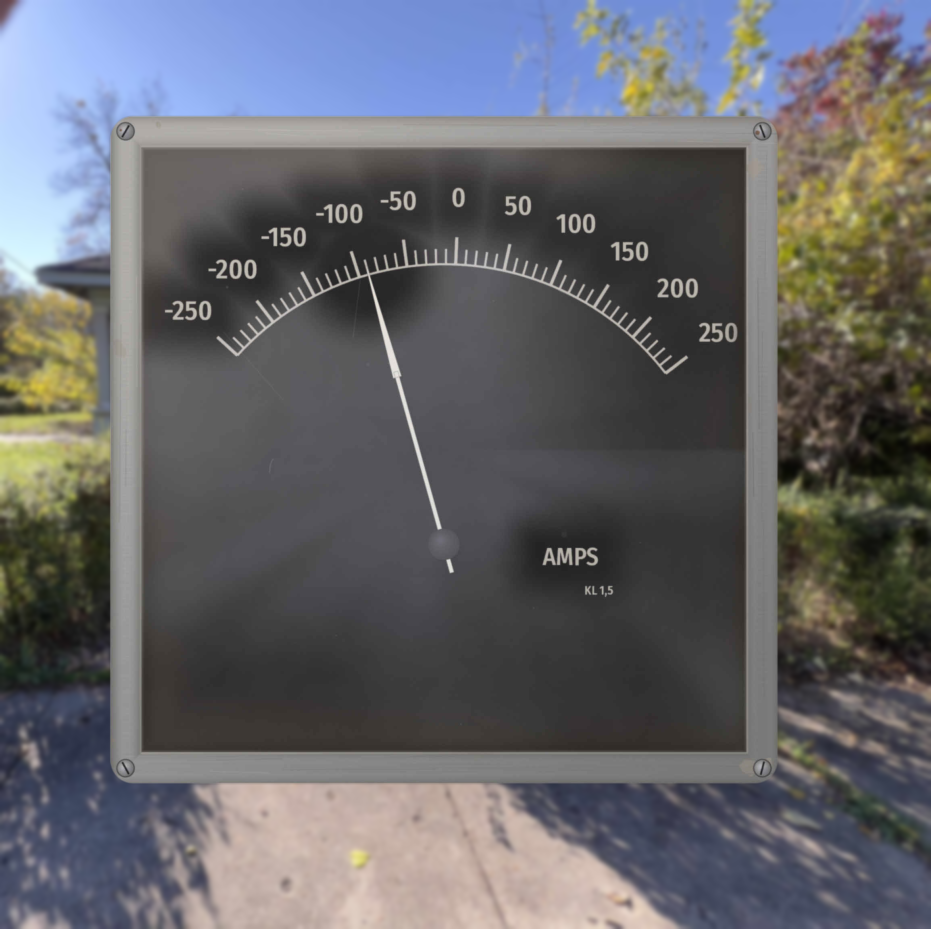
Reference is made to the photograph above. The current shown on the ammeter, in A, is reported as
-90 A
